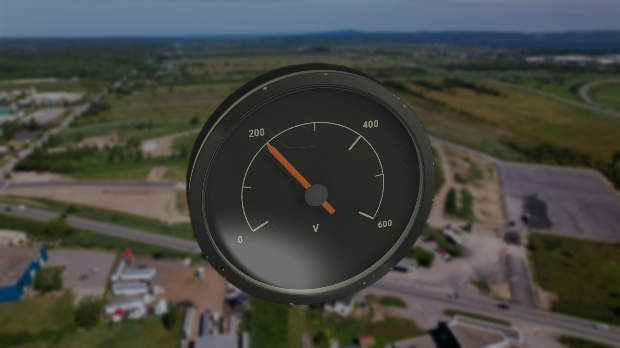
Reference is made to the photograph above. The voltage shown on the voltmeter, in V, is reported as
200 V
